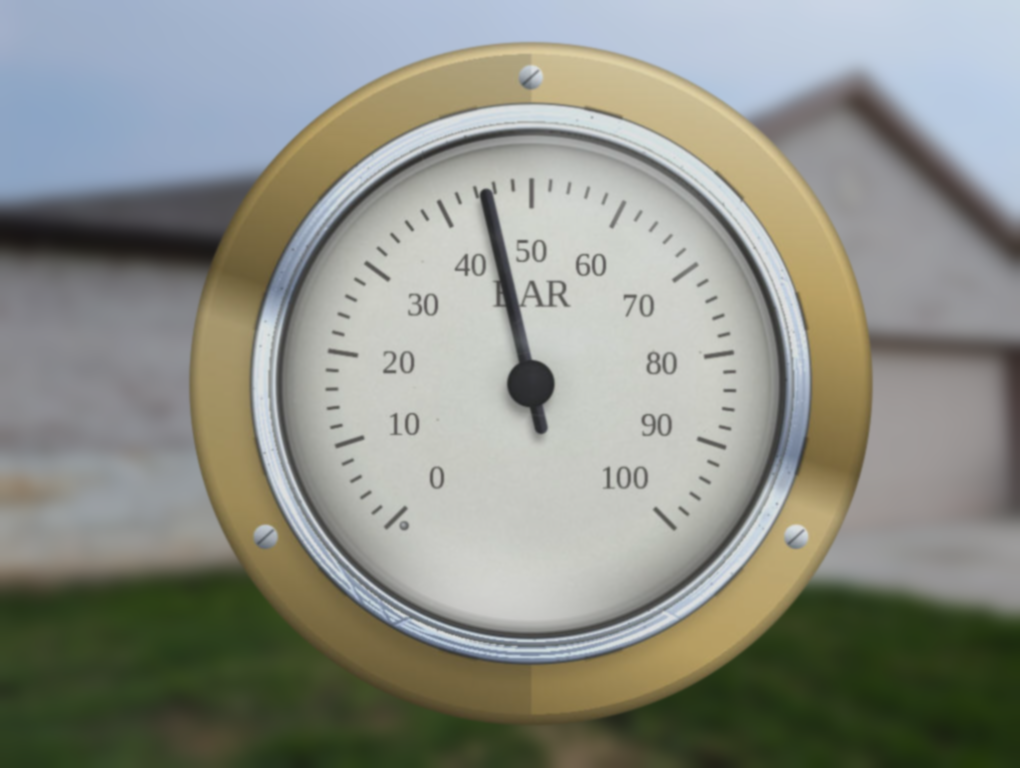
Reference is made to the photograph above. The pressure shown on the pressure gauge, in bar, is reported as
45 bar
